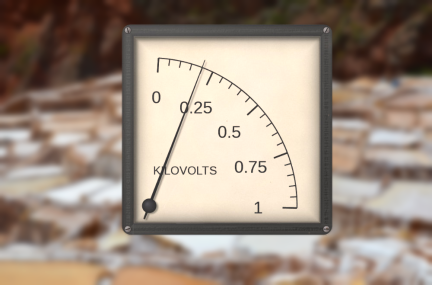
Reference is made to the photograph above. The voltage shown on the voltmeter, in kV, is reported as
0.2 kV
